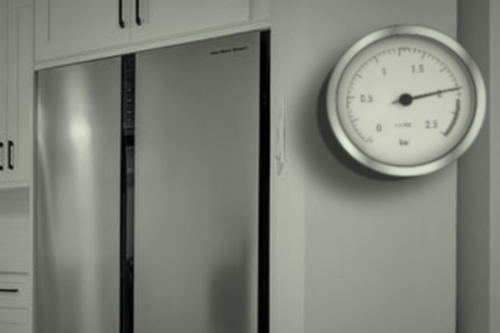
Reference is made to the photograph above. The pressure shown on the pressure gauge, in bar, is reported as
2 bar
